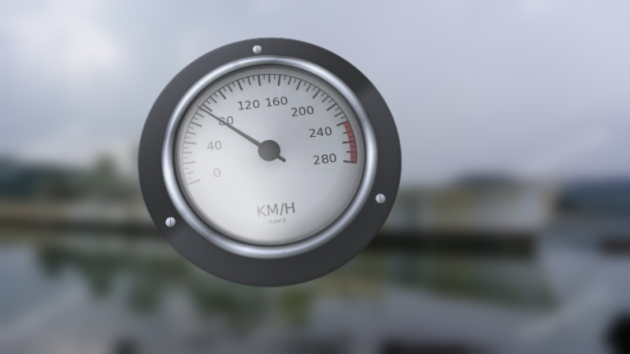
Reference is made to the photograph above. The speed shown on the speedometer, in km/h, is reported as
75 km/h
